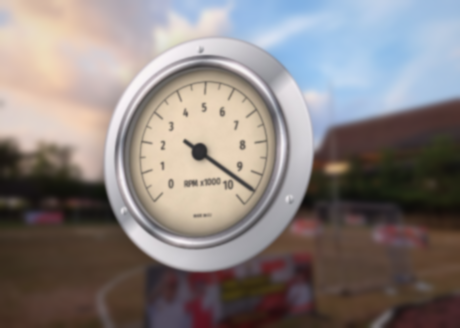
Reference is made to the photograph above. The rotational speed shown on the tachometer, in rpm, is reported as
9500 rpm
